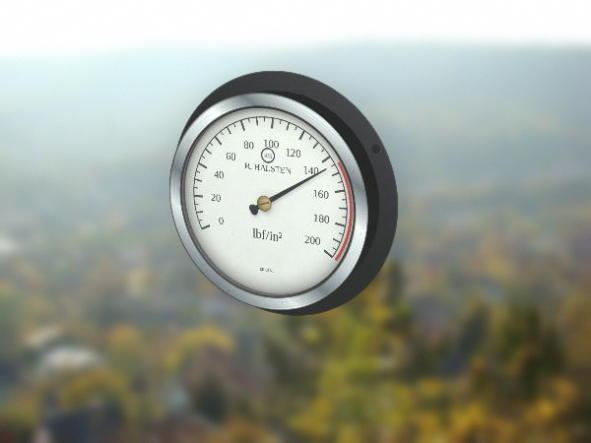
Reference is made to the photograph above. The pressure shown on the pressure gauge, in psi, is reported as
145 psi
